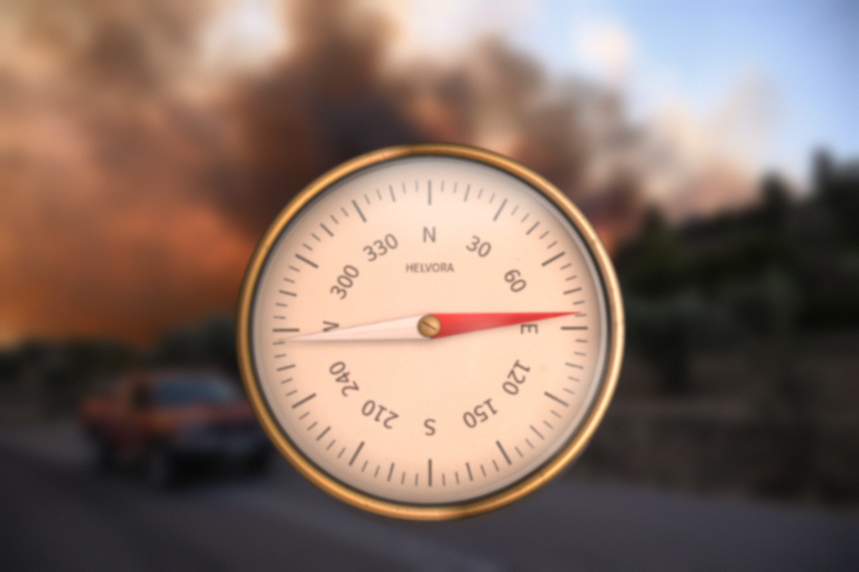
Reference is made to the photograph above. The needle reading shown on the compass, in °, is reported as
85 °
